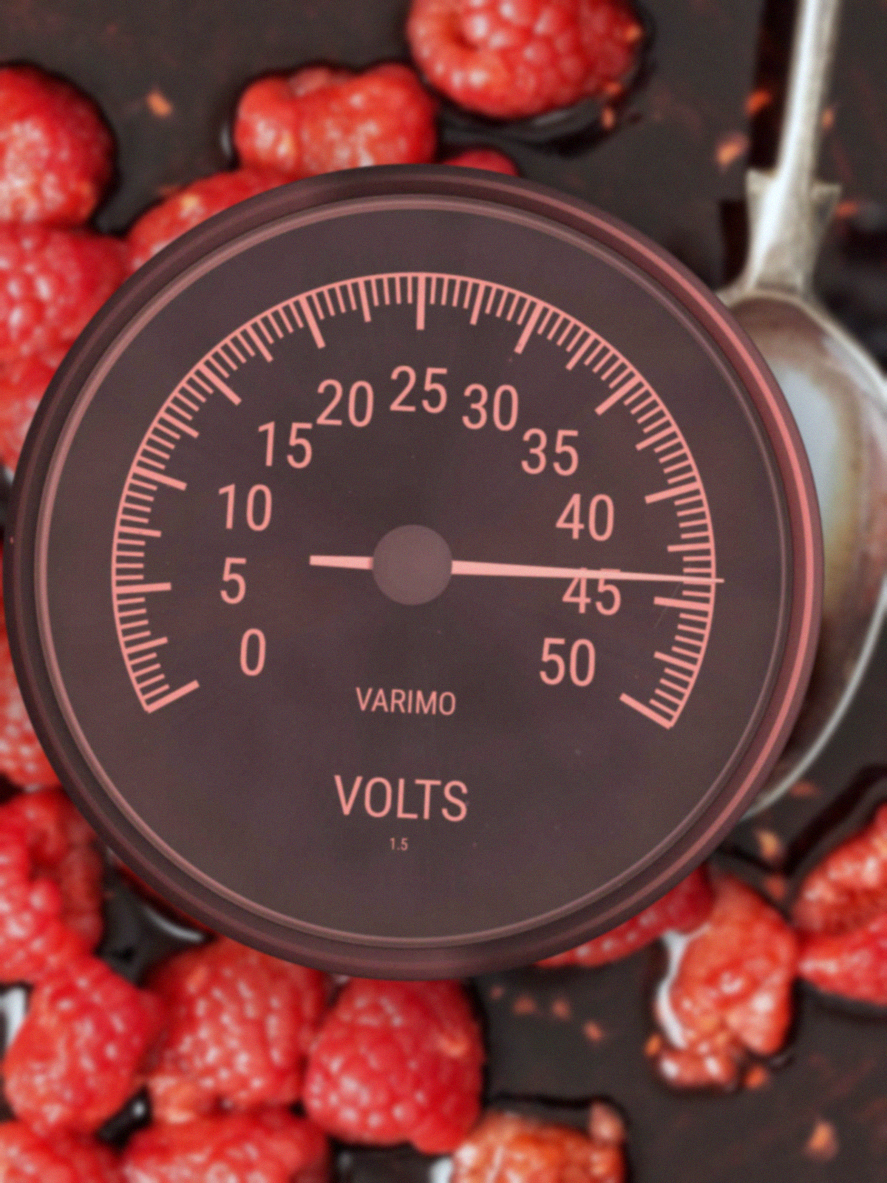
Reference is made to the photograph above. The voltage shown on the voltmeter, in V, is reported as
44 V
